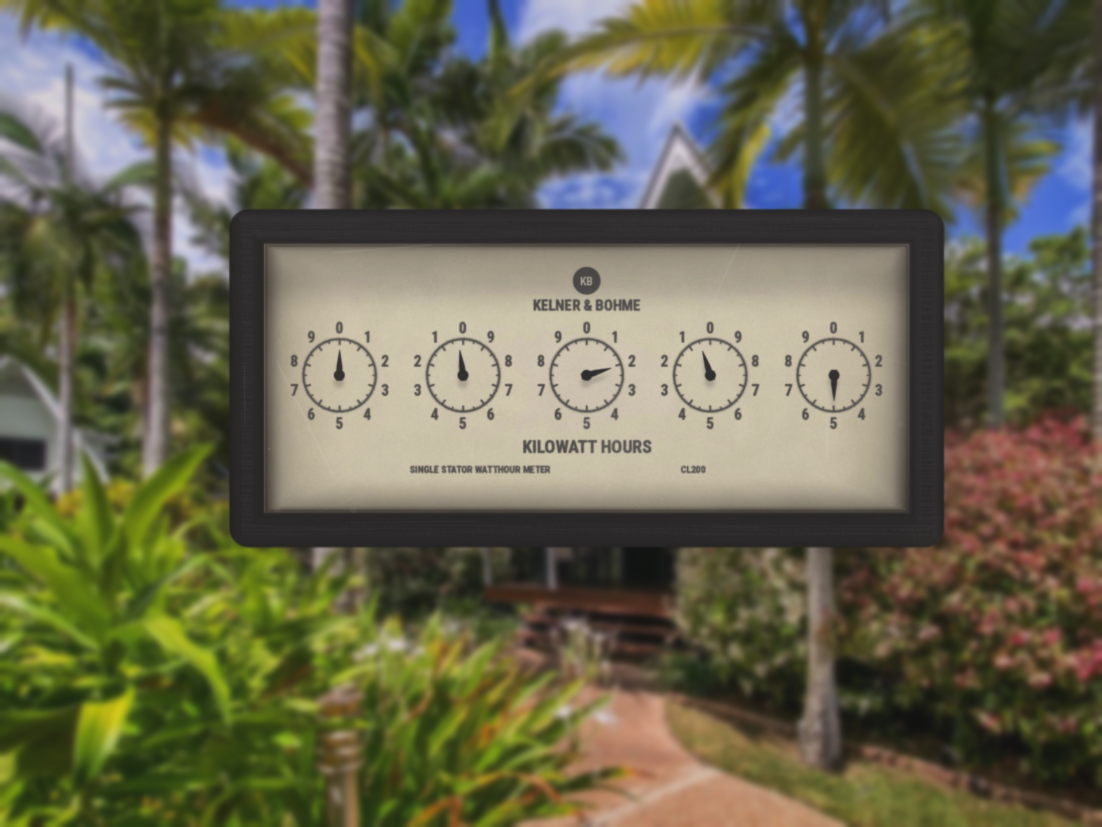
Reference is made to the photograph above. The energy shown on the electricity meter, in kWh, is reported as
205 kWh
